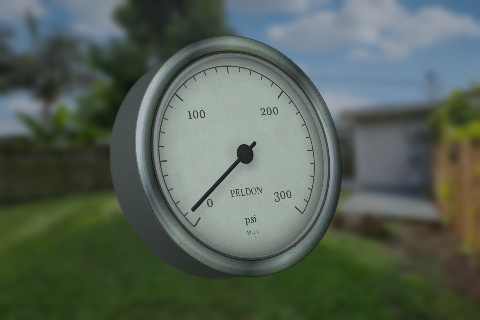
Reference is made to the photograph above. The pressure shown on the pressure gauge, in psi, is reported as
10 psi
